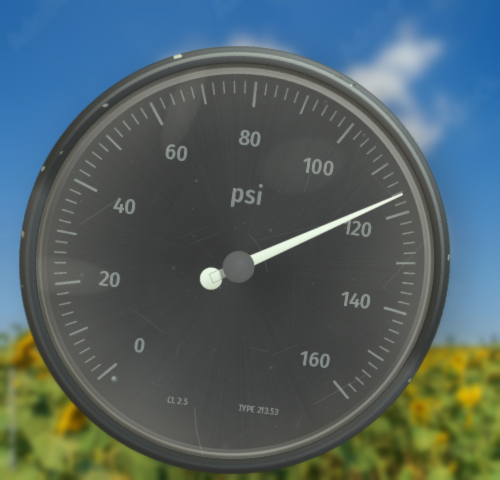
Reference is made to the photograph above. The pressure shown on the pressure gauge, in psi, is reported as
116 psi
